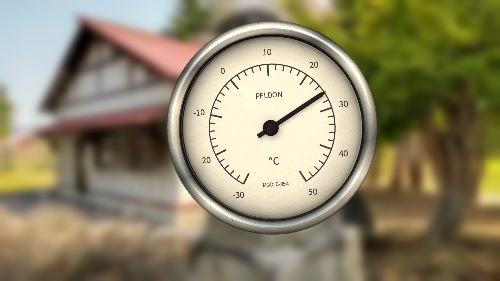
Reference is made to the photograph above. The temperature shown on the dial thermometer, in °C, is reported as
26 °C
